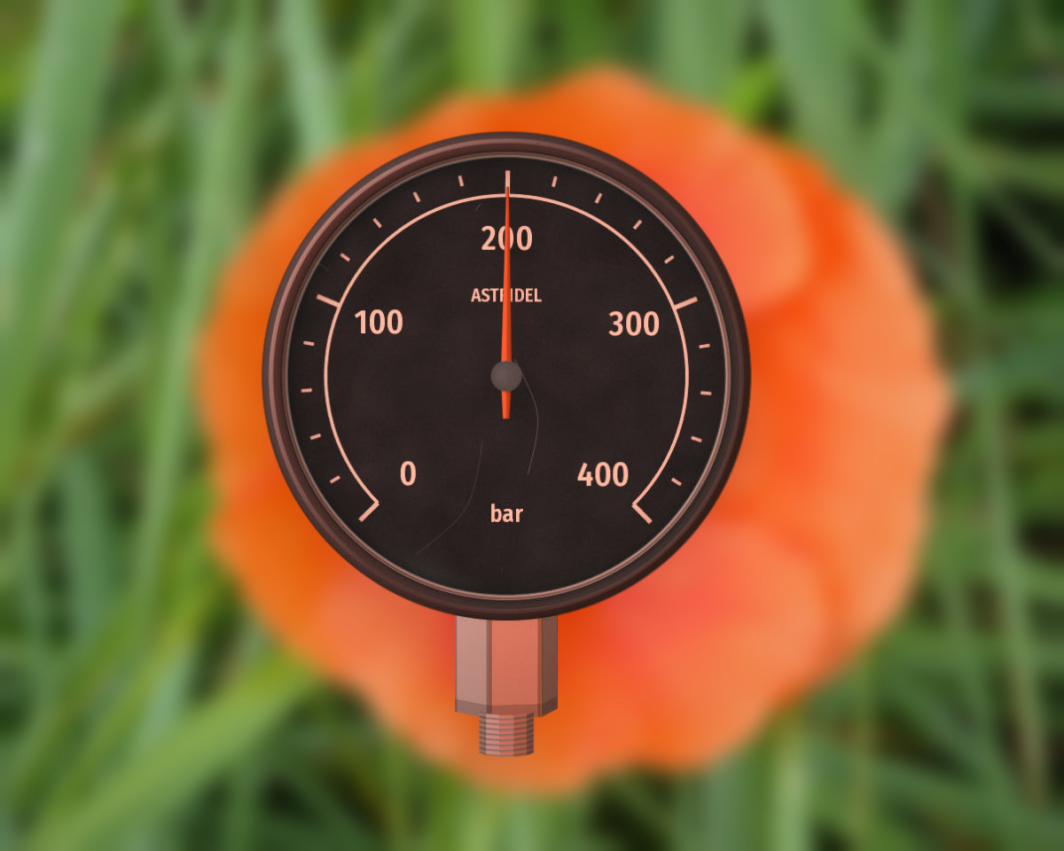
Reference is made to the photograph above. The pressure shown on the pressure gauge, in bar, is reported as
200 bar
